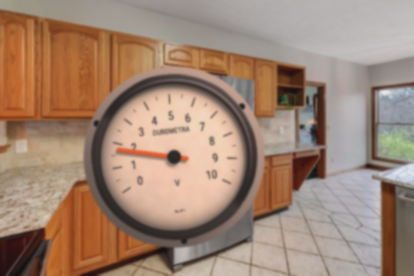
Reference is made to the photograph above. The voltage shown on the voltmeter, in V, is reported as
1.75 V
